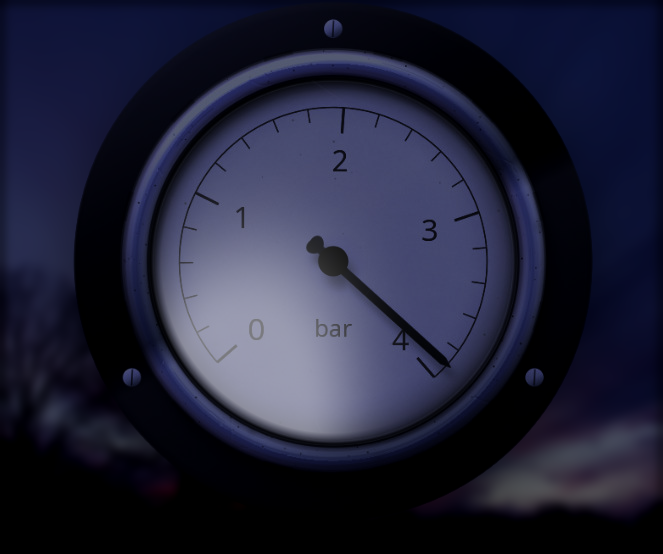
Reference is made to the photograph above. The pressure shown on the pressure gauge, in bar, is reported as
3.9 bar
